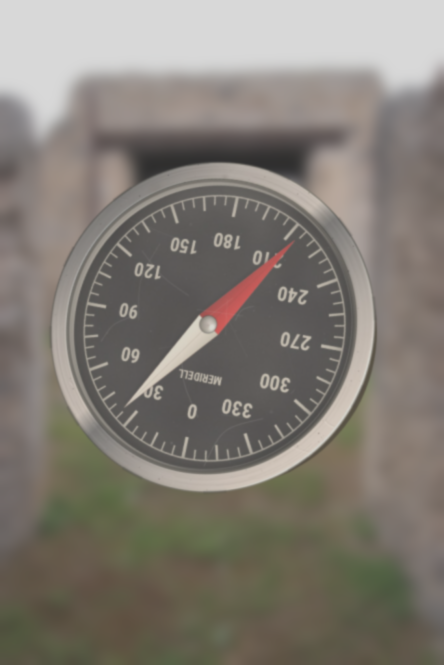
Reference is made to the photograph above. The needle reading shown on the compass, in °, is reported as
215 °
